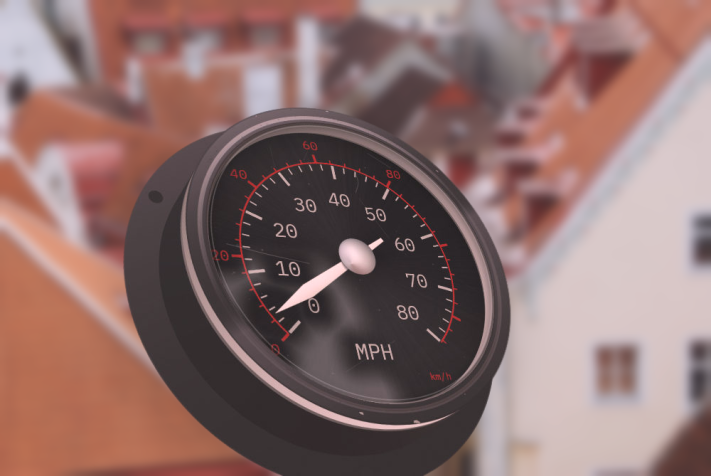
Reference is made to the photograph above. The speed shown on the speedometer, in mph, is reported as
3 mph
